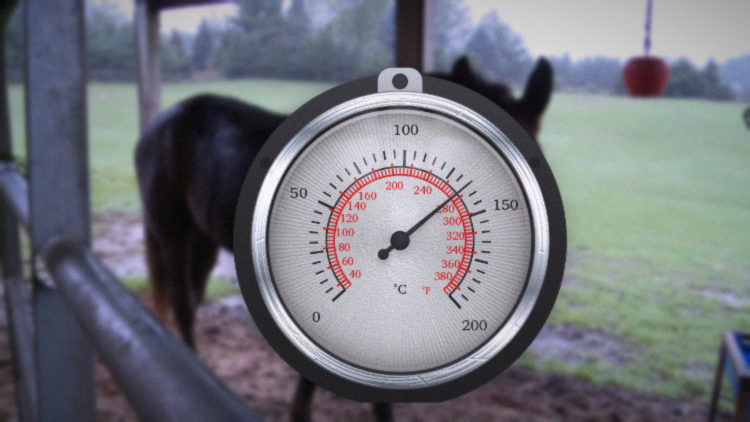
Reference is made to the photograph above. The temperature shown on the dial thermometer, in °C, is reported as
135 °C
